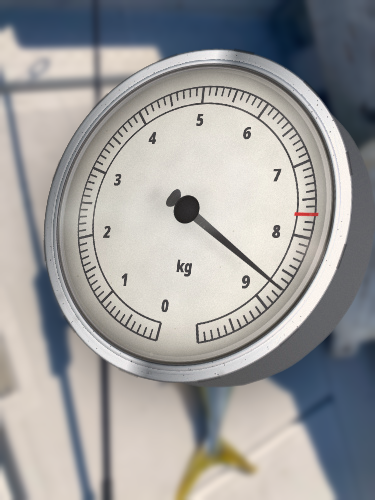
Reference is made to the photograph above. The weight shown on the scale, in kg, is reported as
8.7 kg
